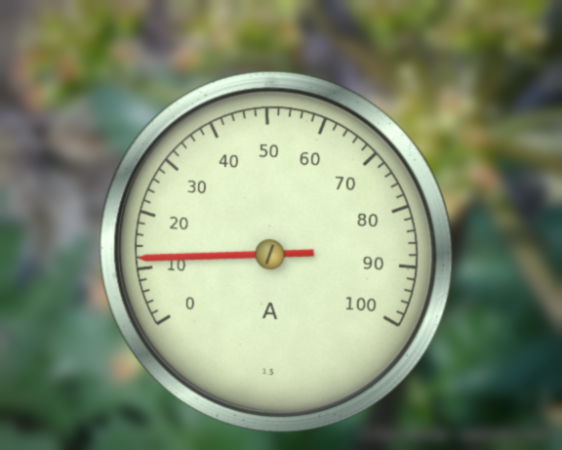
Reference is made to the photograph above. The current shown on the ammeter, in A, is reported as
12 A
